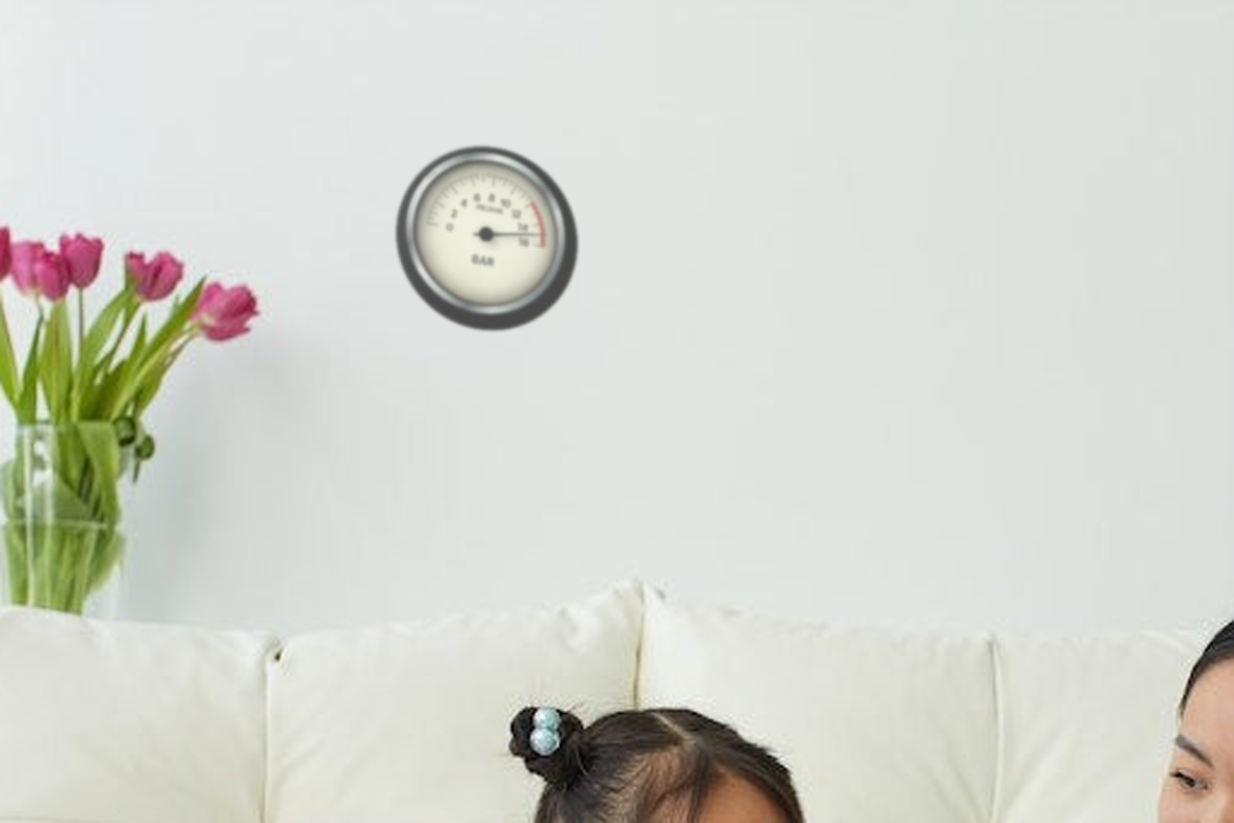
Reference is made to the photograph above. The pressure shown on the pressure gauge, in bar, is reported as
15 bar
